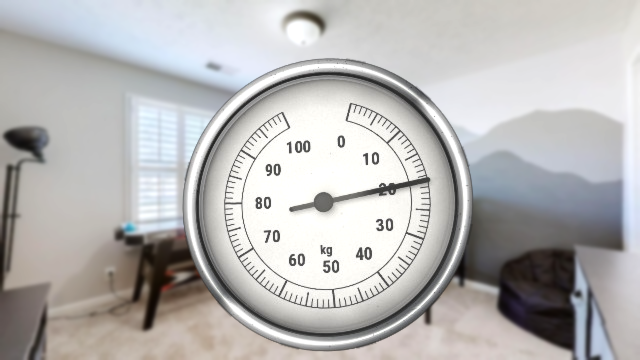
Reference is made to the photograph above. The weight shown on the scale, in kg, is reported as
20 kg
